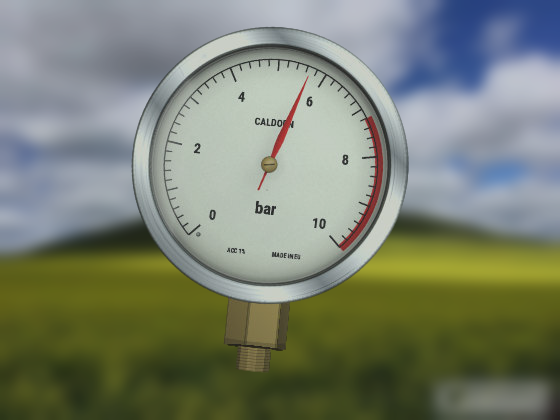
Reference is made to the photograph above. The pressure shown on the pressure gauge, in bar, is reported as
5.7 bar
